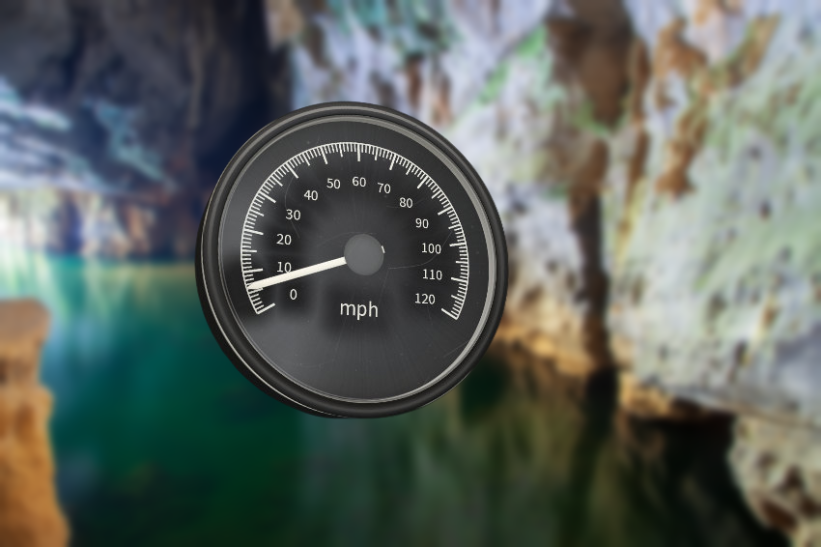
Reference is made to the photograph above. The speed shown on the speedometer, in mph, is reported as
6 mph
